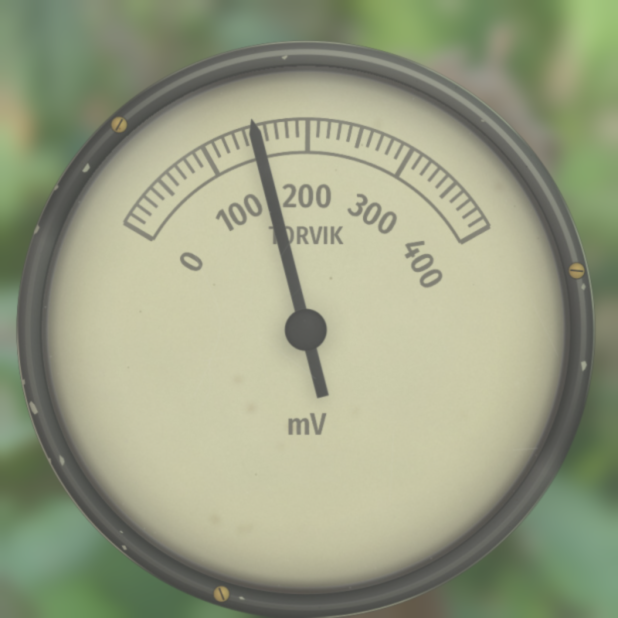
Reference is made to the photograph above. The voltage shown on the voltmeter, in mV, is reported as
150 mV
